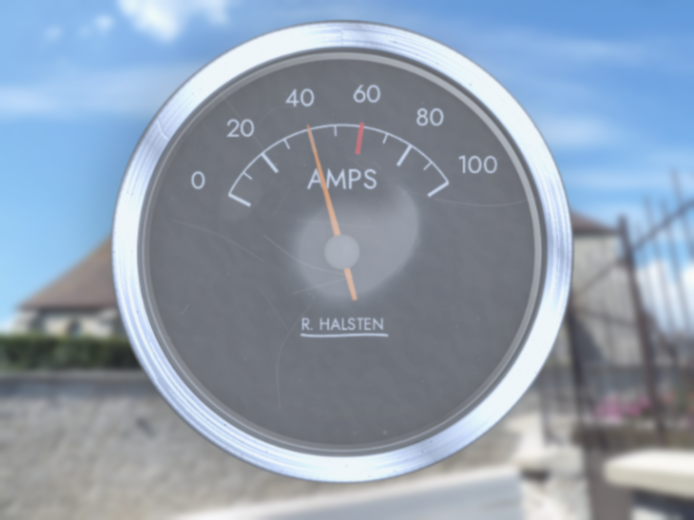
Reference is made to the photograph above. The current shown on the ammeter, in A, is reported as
40 A
